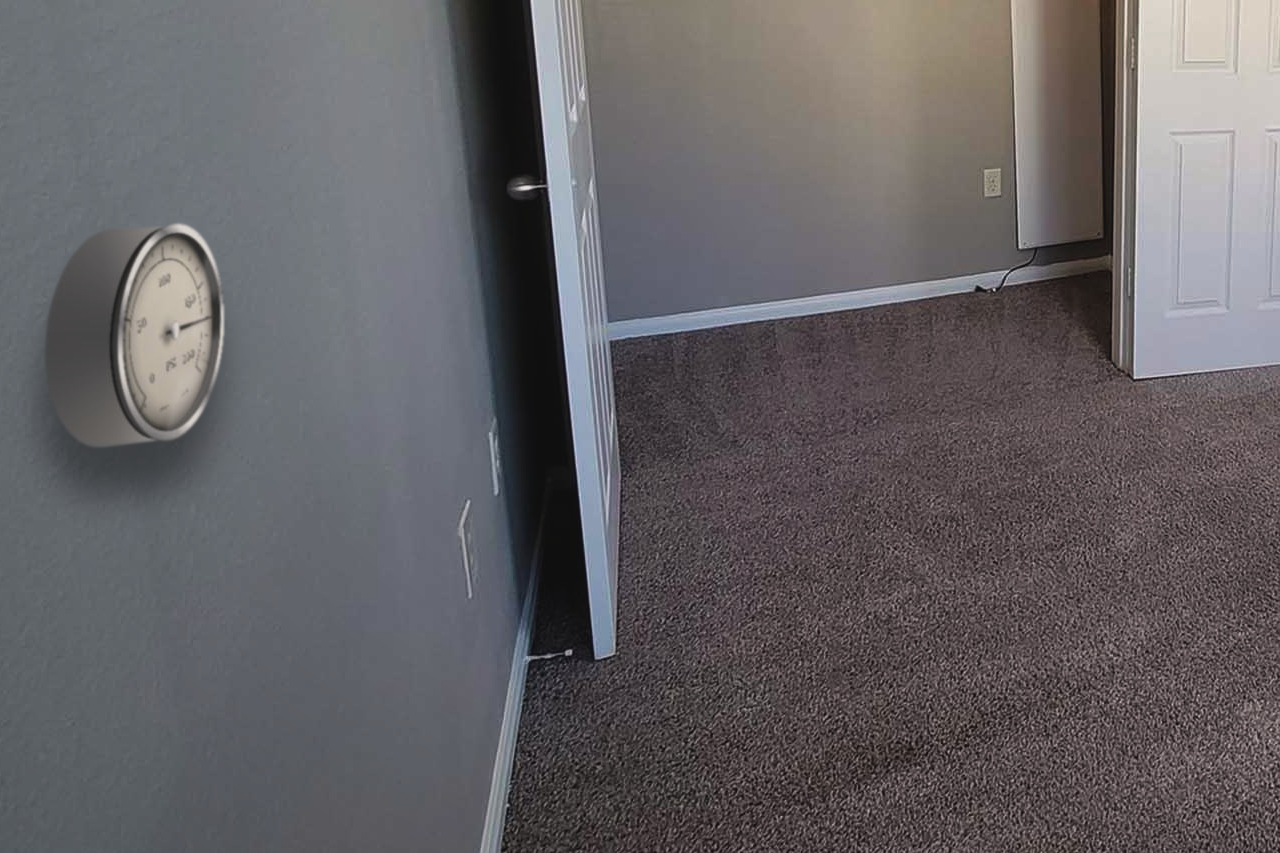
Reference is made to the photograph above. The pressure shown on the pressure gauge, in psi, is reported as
170 psi
